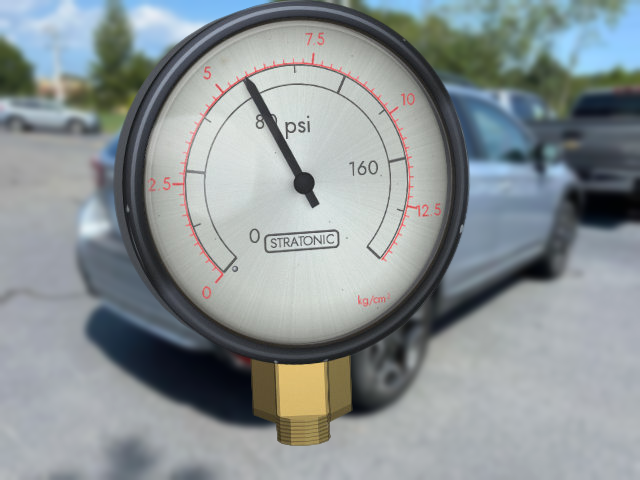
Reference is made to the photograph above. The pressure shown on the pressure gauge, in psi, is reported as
80 psi
